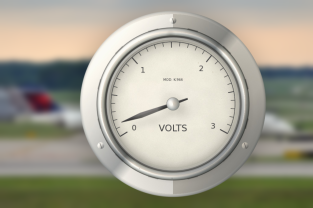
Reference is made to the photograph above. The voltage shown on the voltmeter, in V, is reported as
0.15 V
